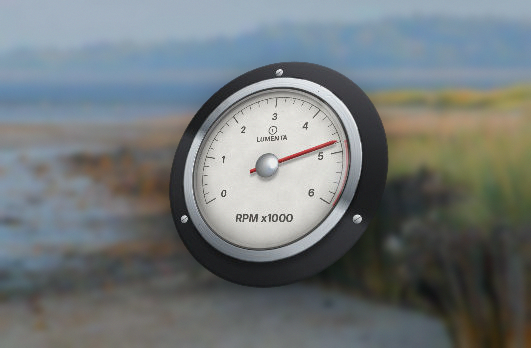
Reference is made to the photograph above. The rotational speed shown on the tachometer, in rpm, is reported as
4800 rpm
